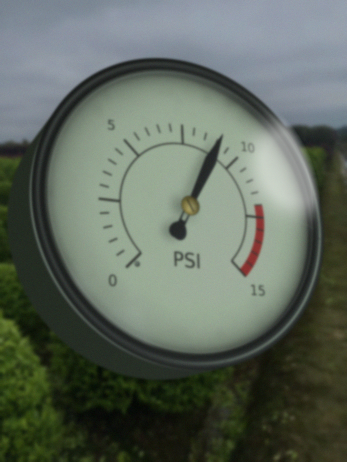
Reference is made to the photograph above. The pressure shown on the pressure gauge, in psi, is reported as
9 psi
